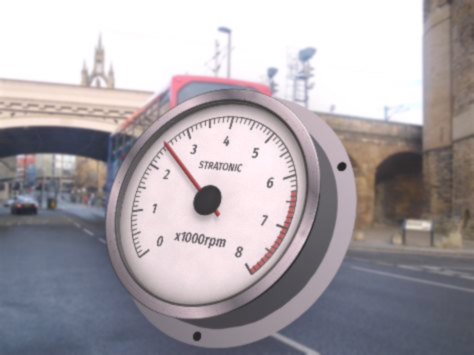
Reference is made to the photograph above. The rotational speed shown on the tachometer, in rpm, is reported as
2500 rpm
